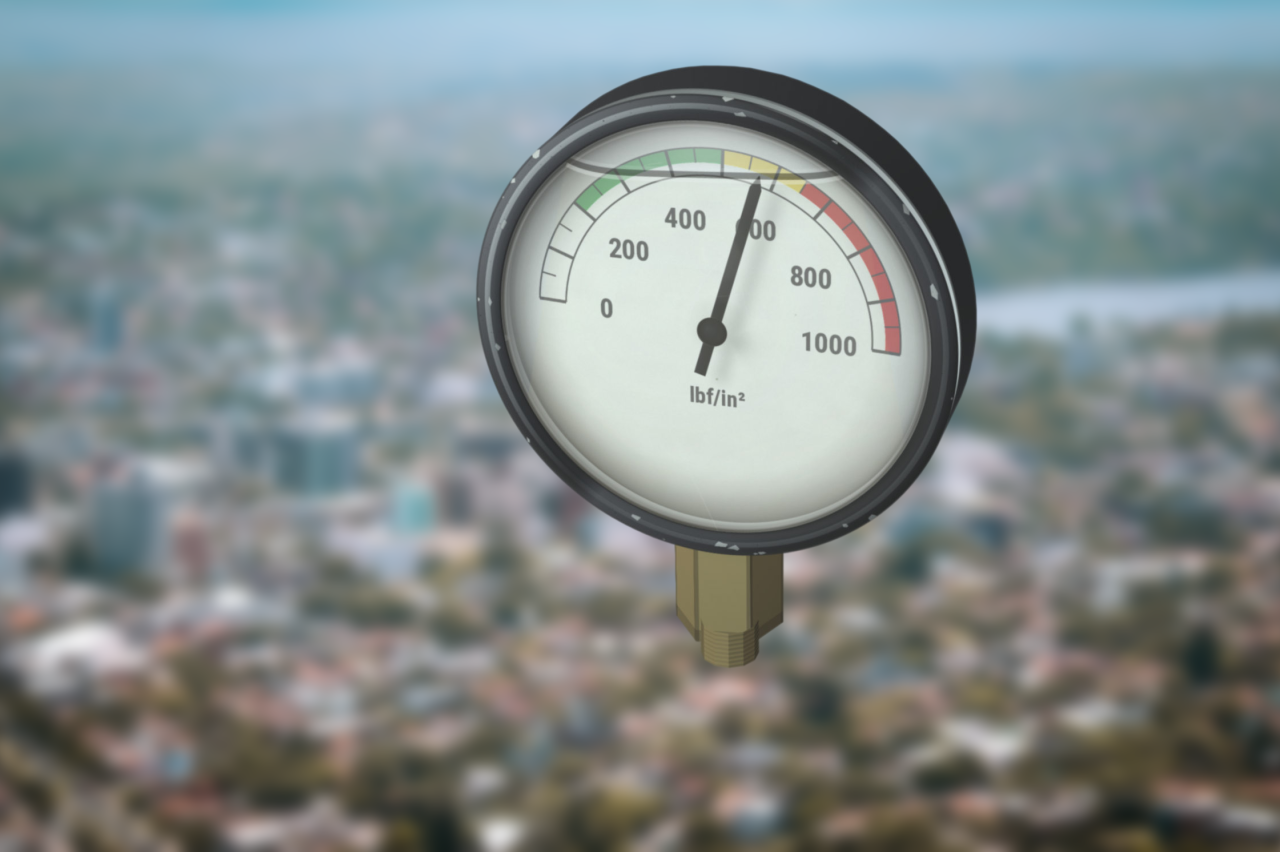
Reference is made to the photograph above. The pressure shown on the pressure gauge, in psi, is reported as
575 psi
